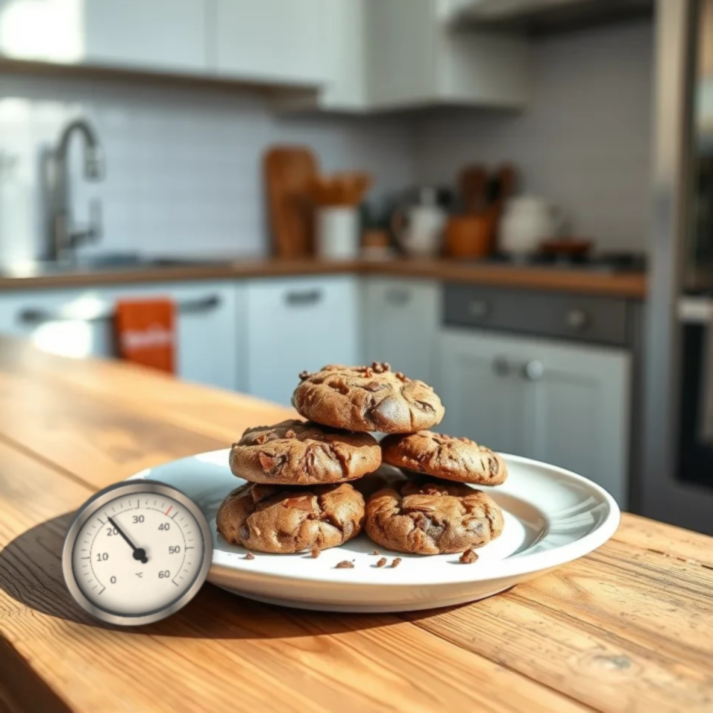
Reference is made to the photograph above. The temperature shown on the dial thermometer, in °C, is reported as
22 °C
